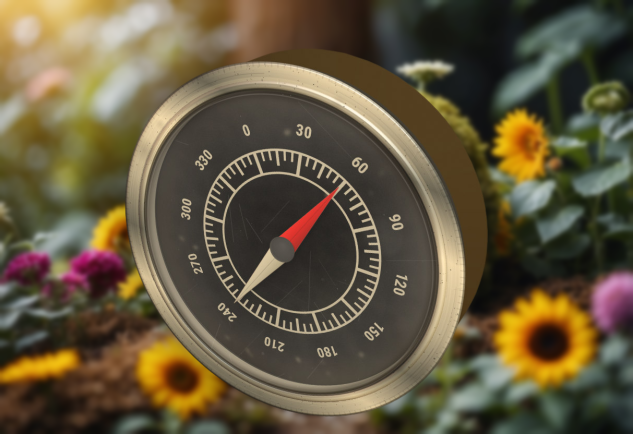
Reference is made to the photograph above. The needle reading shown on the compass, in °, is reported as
60 °
